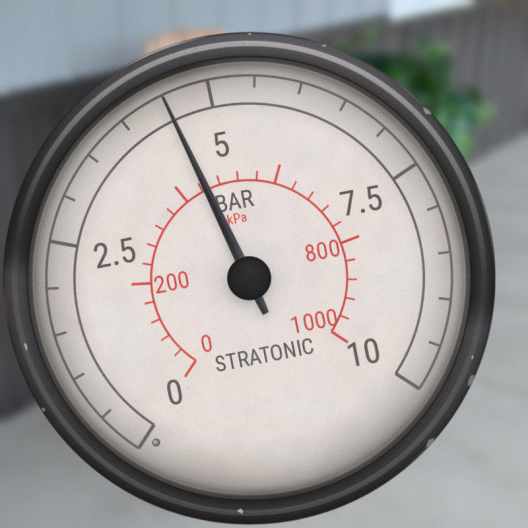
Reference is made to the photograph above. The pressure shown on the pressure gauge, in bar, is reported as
4.5 bar
